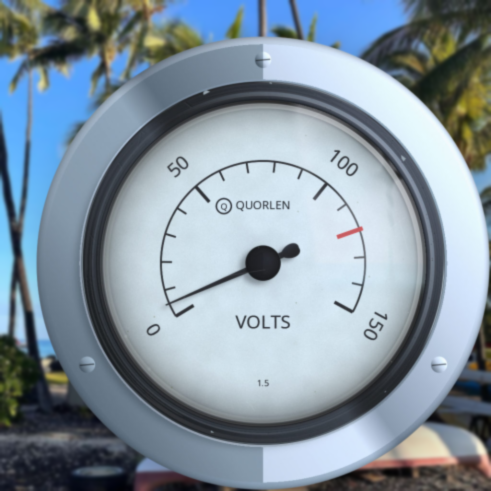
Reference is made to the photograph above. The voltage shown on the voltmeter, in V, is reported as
5 V
